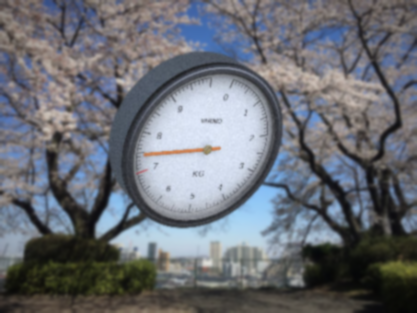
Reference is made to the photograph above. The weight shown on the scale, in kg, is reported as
7.5 kg
